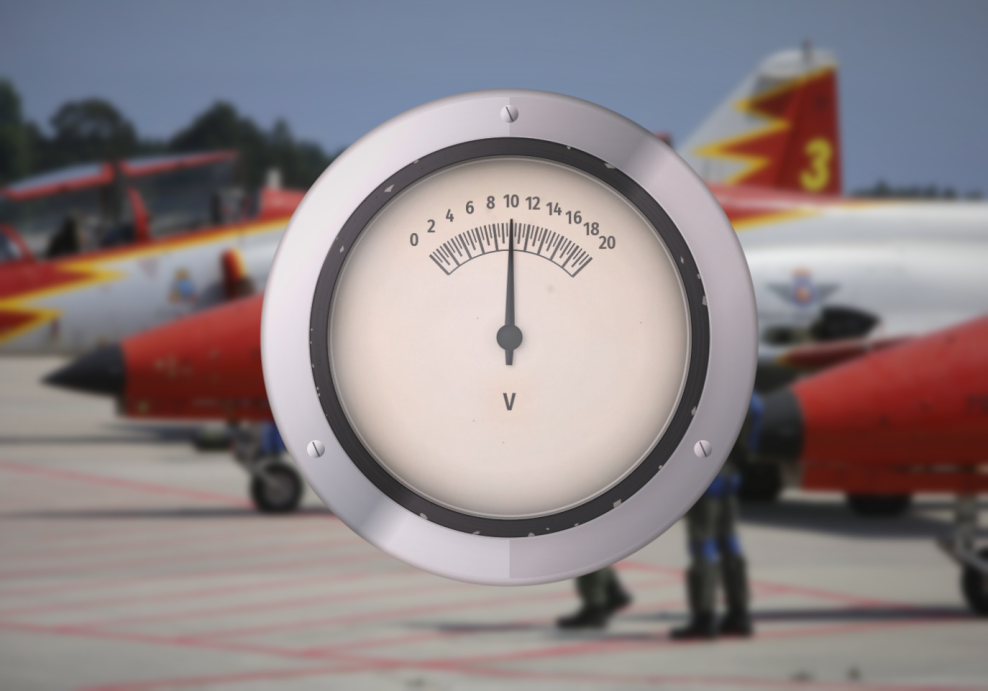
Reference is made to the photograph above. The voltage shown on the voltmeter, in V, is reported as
10 V
